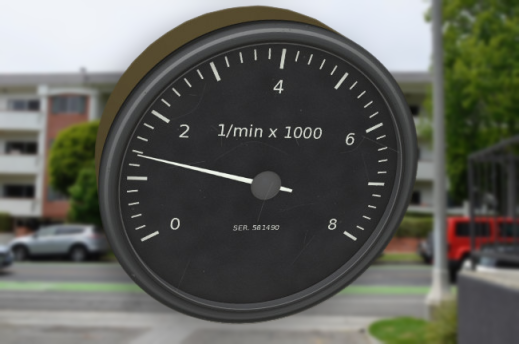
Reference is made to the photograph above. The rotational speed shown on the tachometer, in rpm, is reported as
1400 rpm
